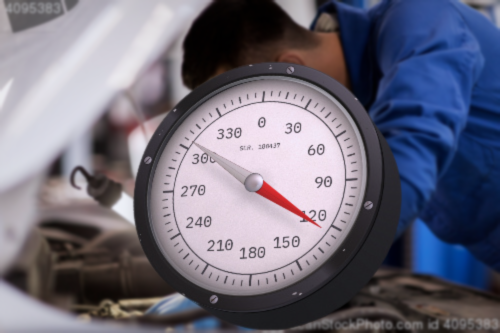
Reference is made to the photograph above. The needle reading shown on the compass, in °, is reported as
125 °
